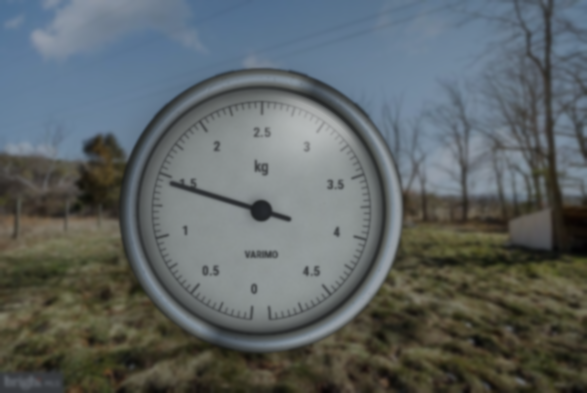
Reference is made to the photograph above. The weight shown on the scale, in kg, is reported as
1.45 kg
